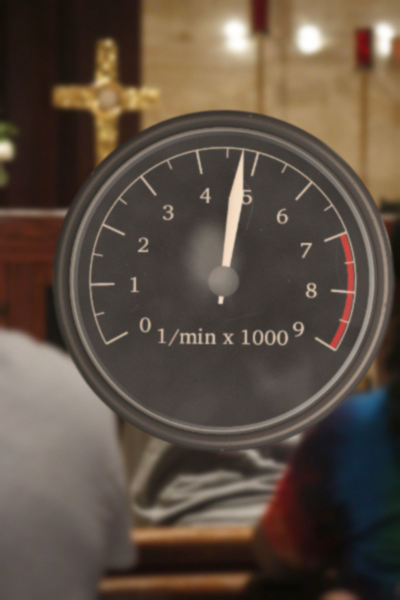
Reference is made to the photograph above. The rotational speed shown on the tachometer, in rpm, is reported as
4750 rpm
